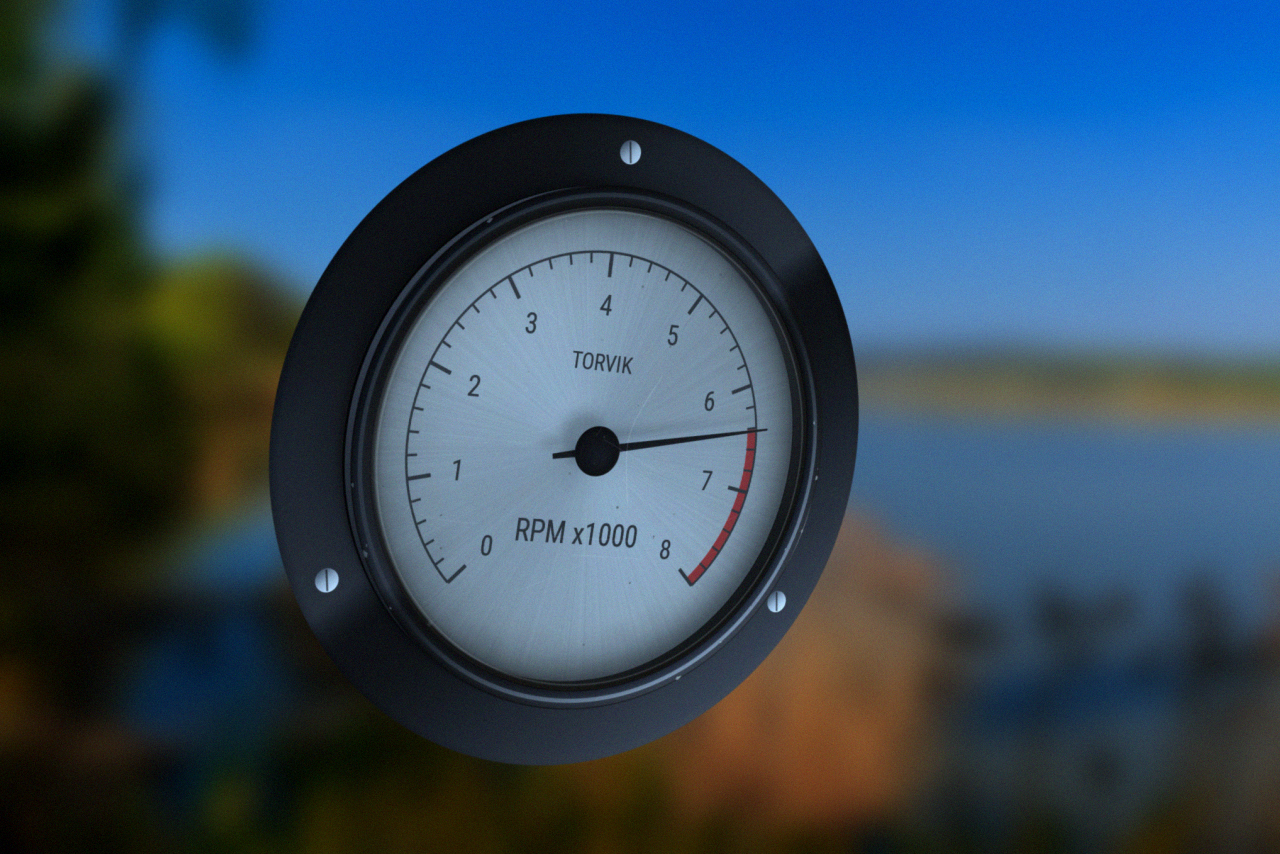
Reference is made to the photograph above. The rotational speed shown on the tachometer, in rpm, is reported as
6400 rpm
